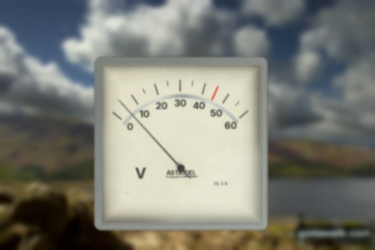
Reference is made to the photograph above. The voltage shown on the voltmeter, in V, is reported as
5 V
